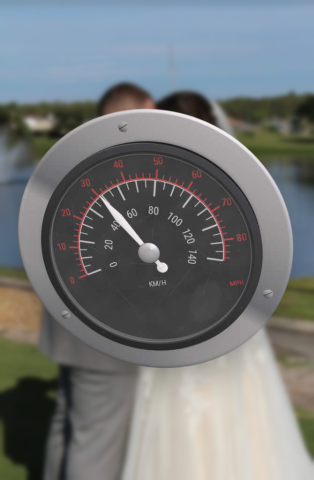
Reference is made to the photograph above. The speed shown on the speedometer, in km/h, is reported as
50 km/h
